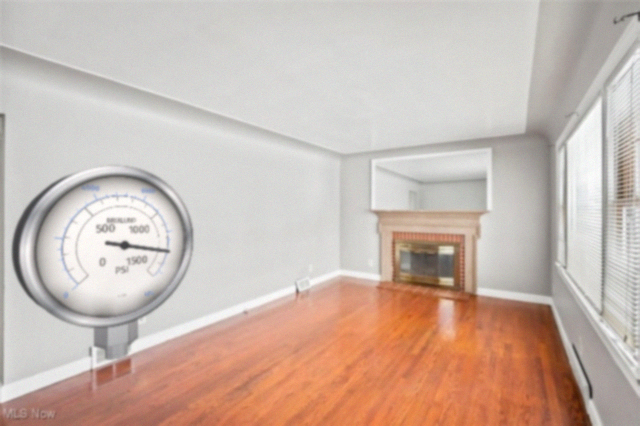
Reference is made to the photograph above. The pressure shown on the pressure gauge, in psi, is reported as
1300 psi
